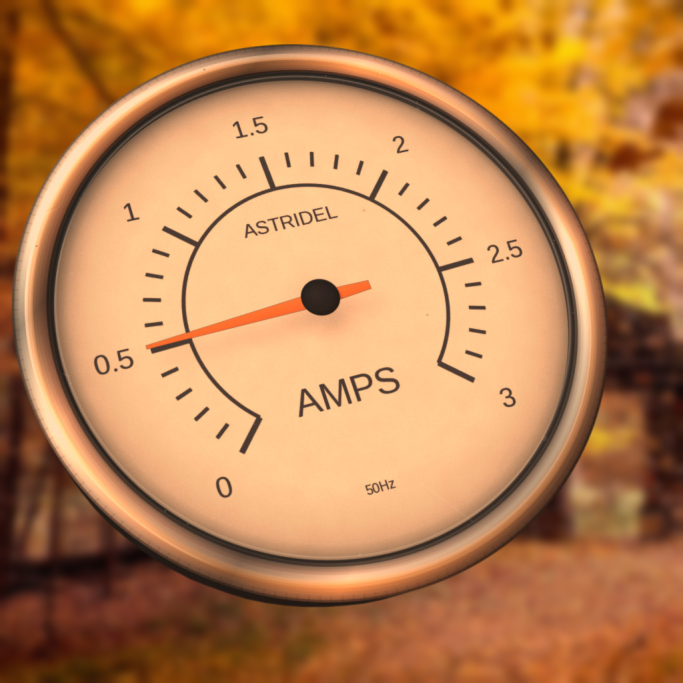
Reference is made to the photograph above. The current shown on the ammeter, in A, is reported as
0.5 A
